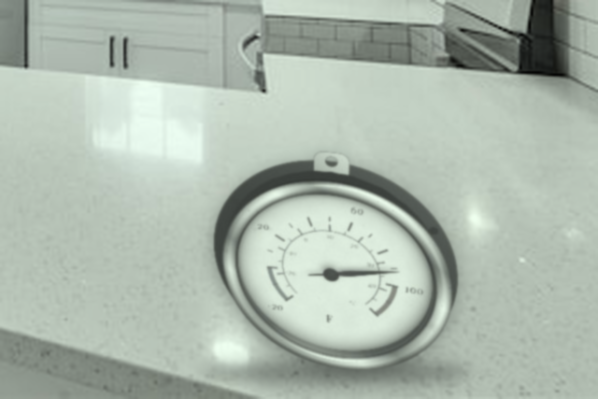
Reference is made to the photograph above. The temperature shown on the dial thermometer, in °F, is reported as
90 °F
